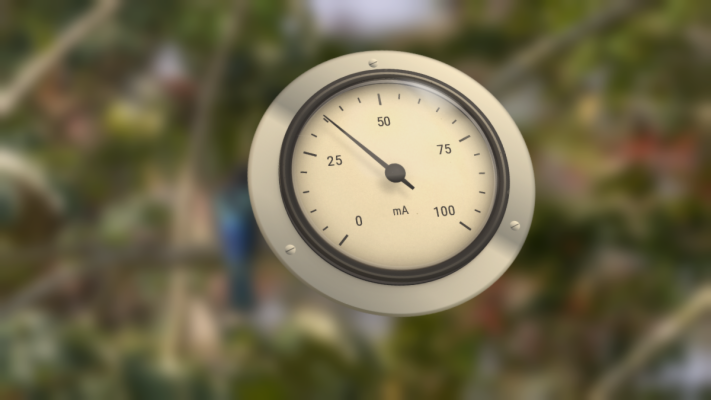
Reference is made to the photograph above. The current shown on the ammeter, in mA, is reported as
35 mA
